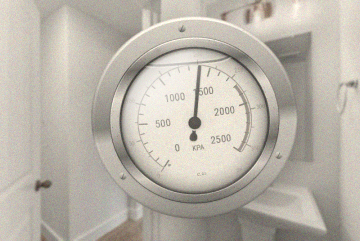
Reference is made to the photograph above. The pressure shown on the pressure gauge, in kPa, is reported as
1400 kPa
